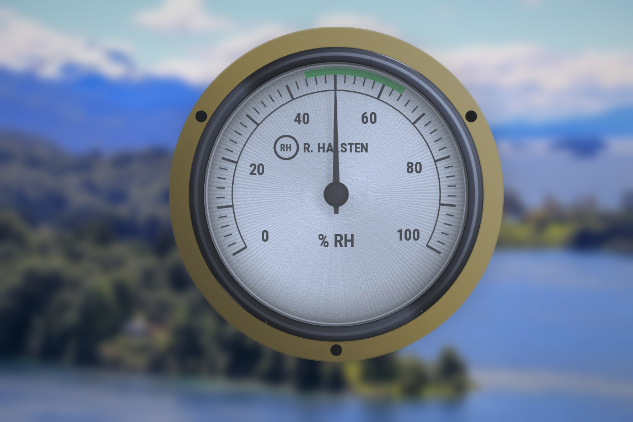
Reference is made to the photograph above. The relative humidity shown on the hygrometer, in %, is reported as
50 %
